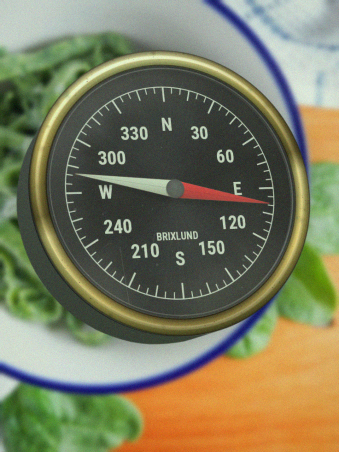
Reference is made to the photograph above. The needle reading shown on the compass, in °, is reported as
100 °
